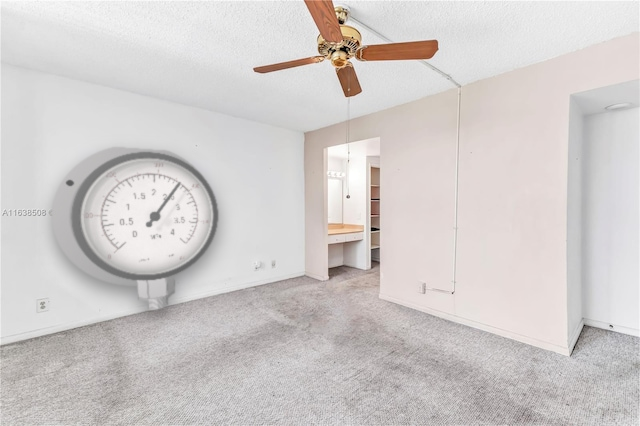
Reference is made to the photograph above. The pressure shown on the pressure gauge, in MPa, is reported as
2.5 MPa
